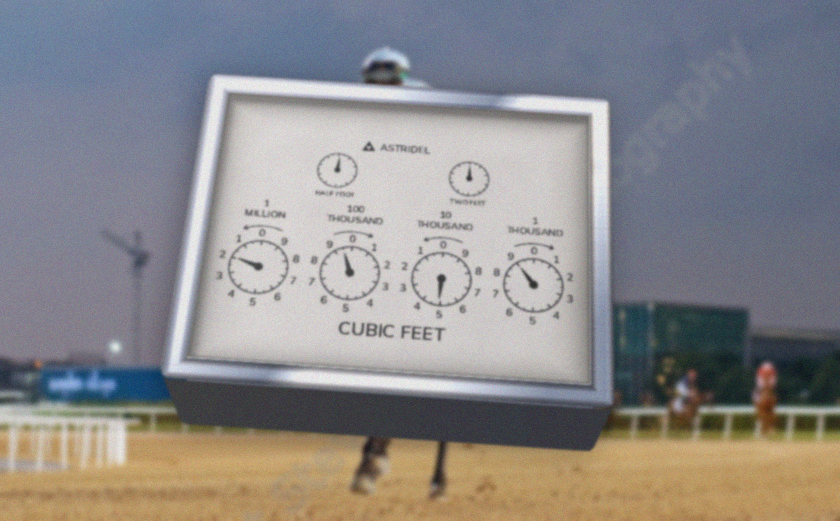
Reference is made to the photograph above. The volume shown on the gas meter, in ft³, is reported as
194900 ft³
